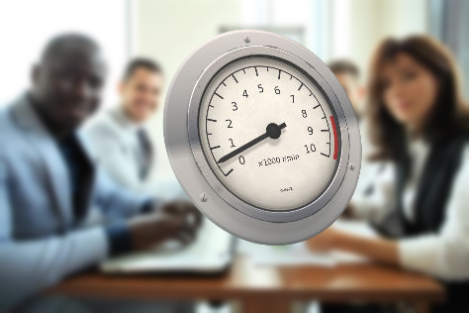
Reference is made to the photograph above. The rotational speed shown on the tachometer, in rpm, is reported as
500 rpm
